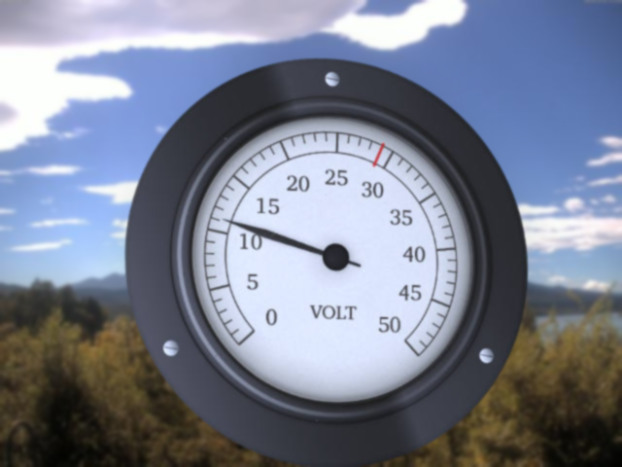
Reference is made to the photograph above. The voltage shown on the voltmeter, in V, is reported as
11 V
